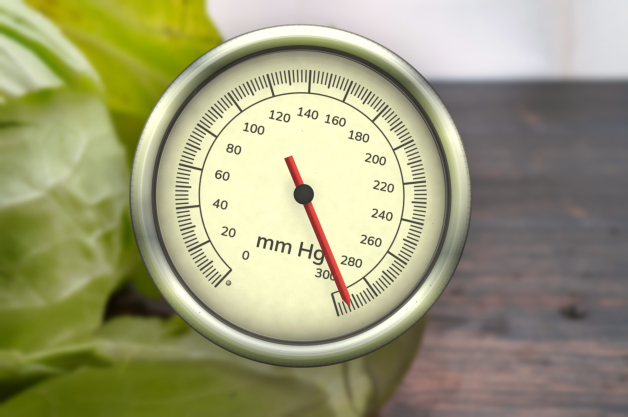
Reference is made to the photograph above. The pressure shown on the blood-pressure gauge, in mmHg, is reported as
294 mmHg
